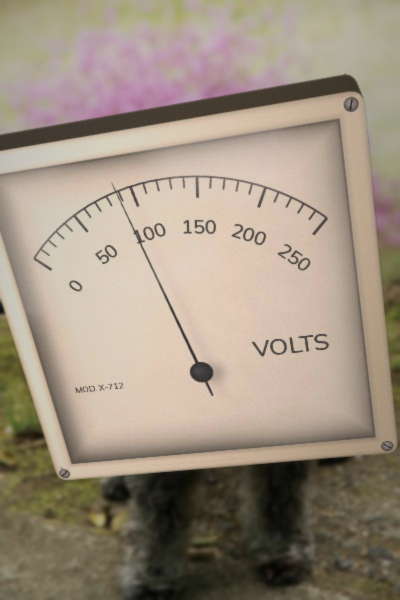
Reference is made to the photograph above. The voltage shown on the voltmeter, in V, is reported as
90 V
